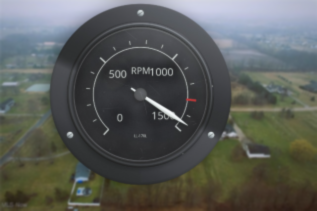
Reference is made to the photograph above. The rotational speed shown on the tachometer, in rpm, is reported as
1450 rpm
